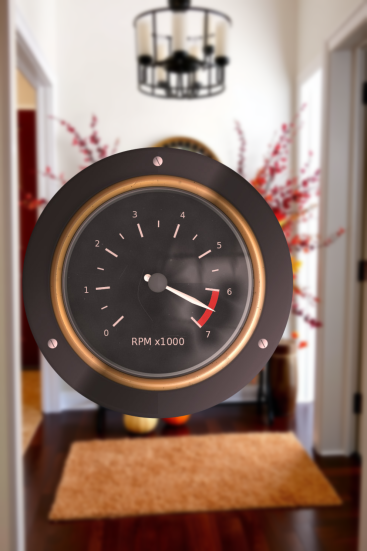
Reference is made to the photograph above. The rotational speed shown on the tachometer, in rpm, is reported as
6500 rpm
